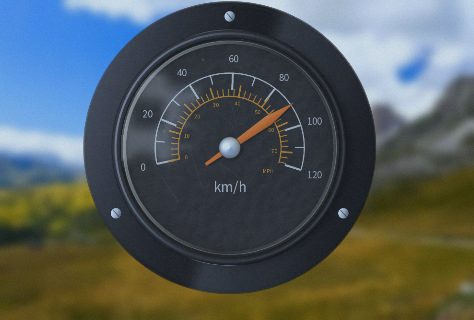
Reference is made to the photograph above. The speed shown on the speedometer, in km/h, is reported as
90 km/h
